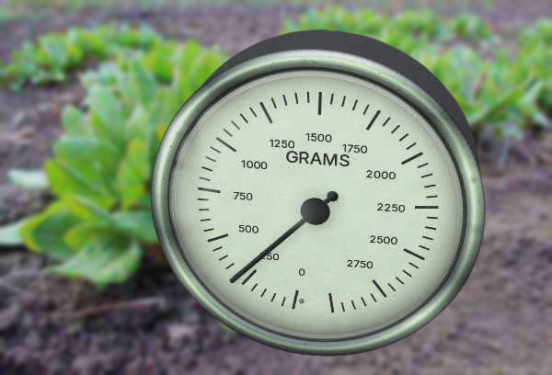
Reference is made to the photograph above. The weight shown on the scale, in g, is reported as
300 g
